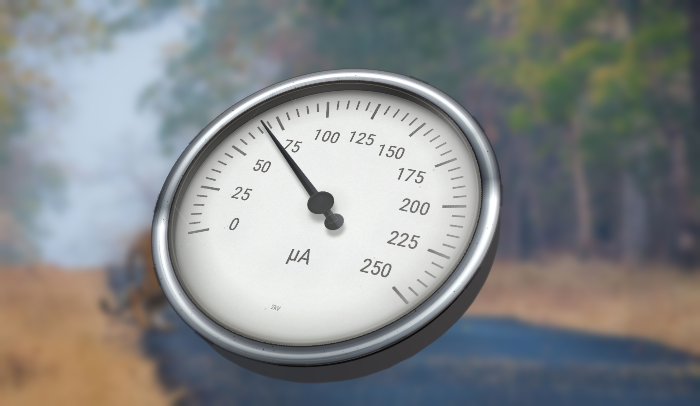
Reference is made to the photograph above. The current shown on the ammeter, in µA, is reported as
67.5 µA
